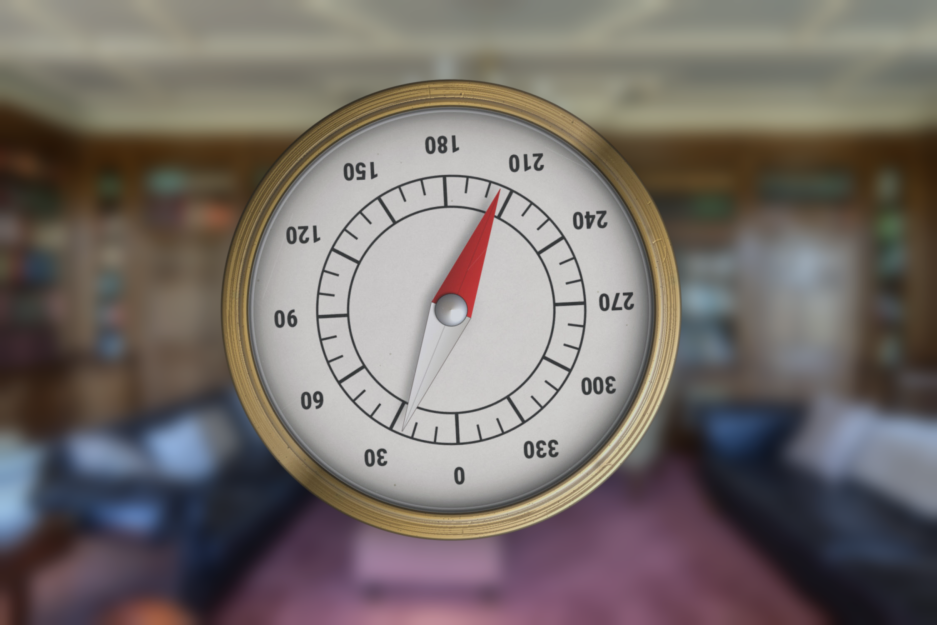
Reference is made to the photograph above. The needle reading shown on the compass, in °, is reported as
205 °
